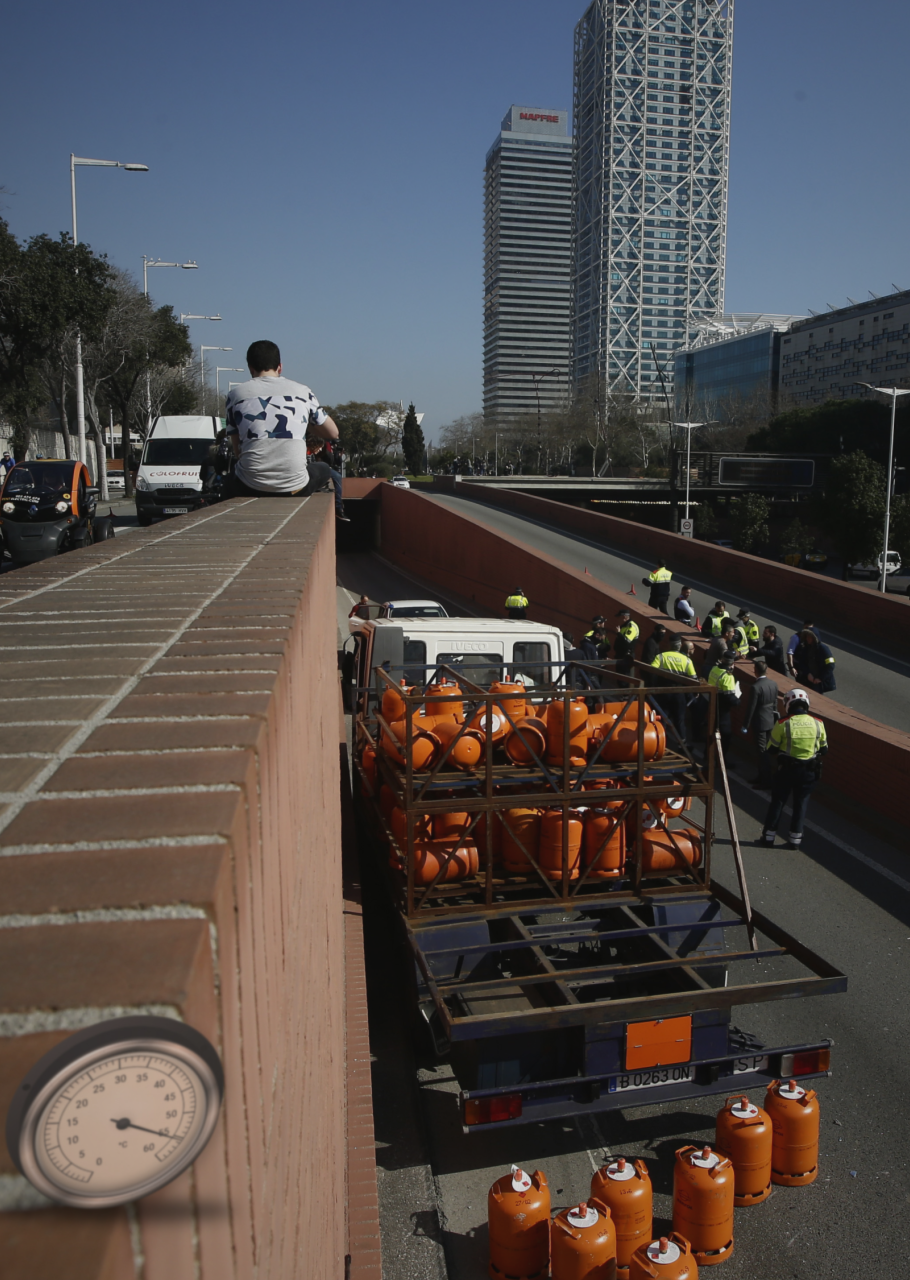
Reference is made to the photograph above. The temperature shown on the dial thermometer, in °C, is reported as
55 °C
